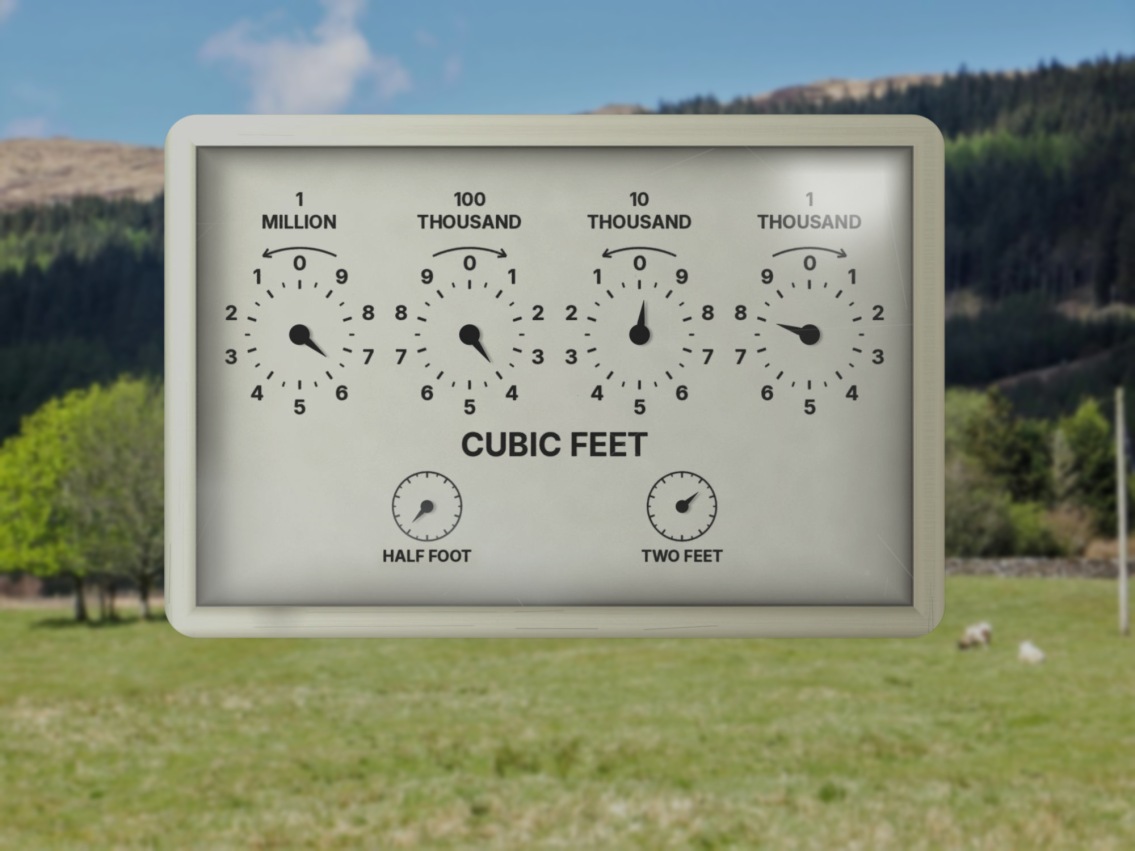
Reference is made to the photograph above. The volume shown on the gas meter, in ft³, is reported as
639800 ft³
